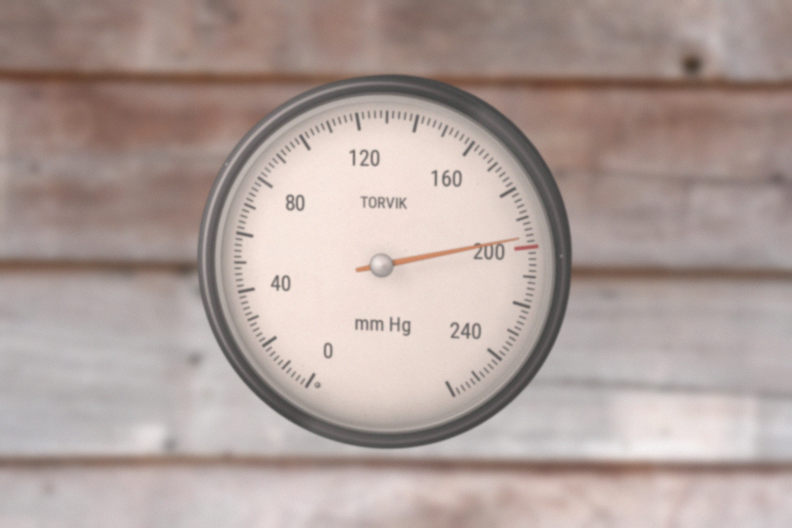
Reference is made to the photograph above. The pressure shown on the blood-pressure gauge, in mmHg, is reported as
196 mmHg
